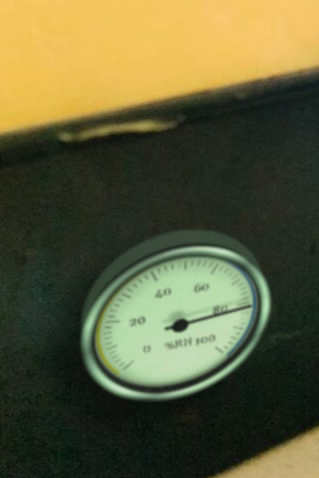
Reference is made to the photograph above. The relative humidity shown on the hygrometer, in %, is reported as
80 %
